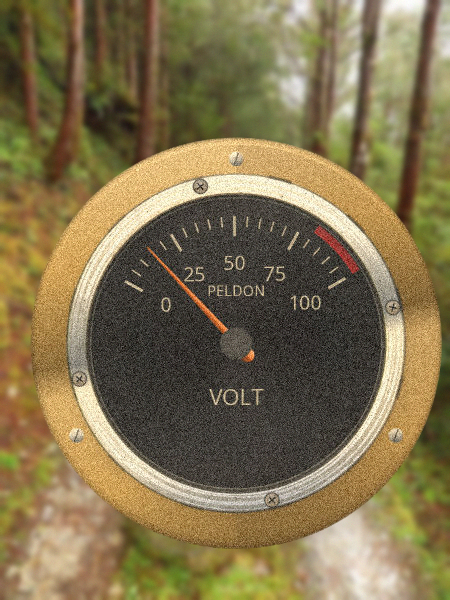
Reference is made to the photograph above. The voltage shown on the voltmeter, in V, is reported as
15 V
